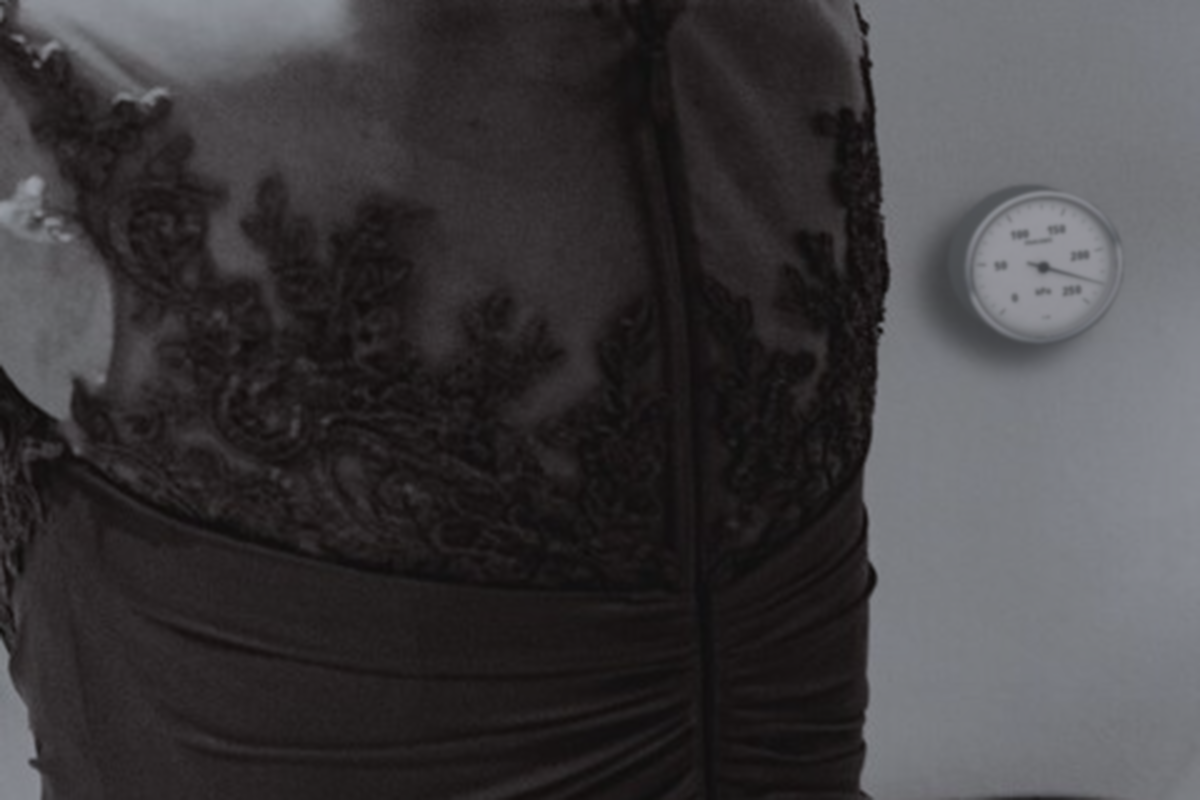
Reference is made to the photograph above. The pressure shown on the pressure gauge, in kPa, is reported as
230 kPa
